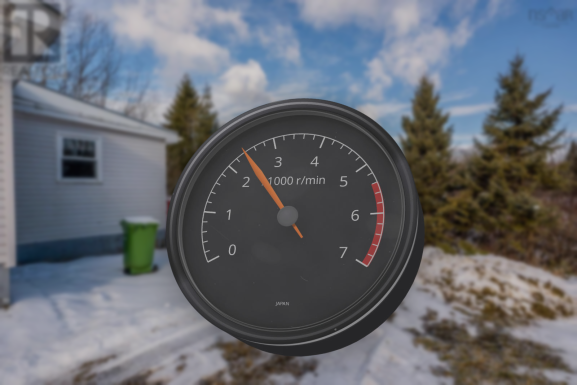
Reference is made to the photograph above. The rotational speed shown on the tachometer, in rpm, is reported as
2400 rpm
